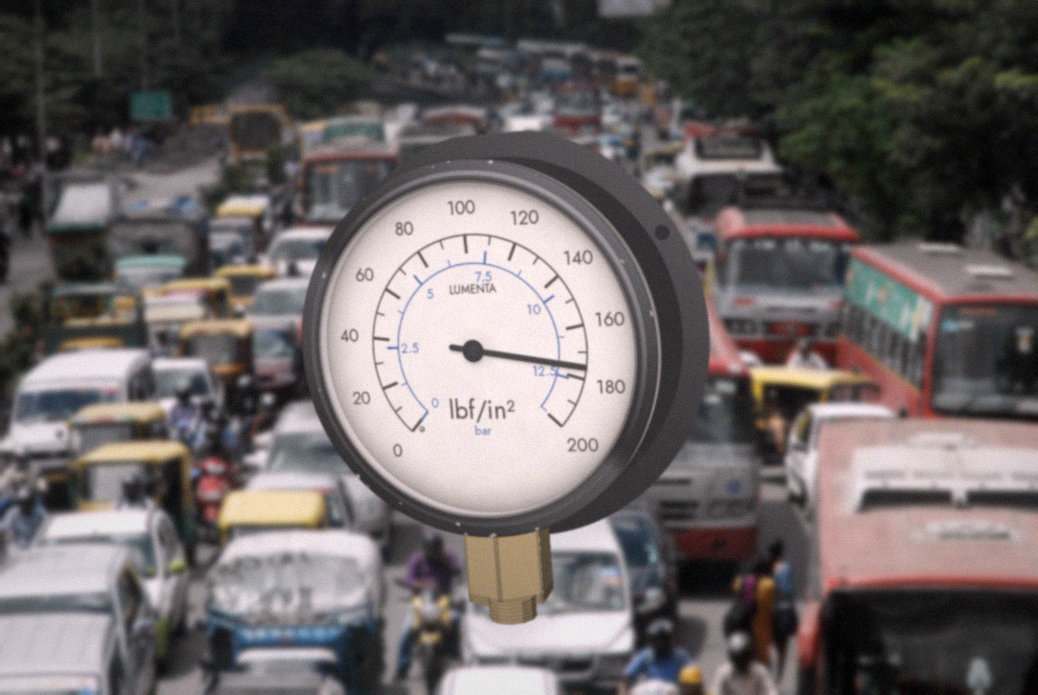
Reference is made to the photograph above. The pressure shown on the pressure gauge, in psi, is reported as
175 psi
